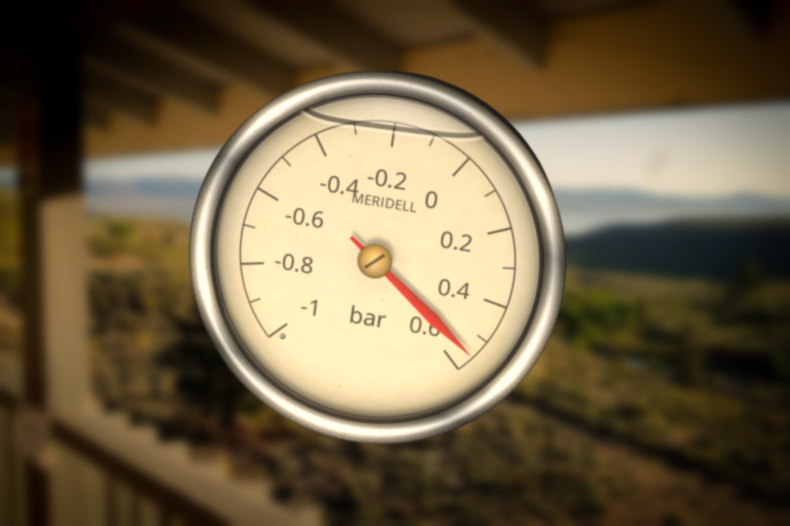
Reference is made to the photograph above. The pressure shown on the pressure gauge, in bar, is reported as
0.55 bar
